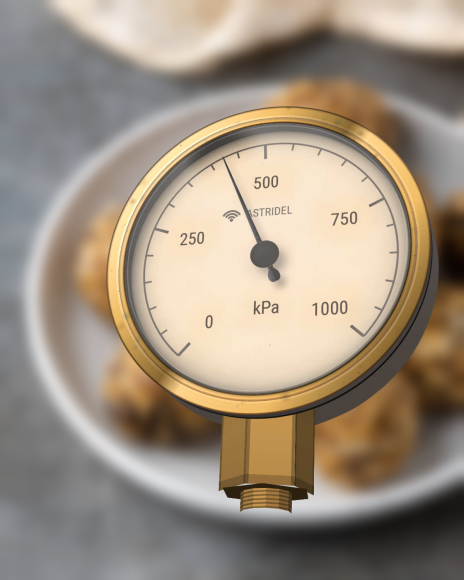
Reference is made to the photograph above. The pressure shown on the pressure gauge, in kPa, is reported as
425 kPa
